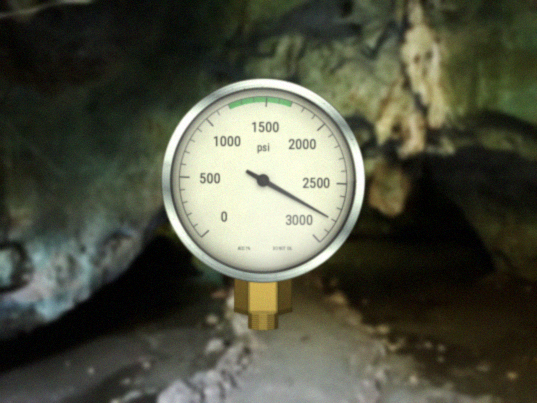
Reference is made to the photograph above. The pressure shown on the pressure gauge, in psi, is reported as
2800 psi
